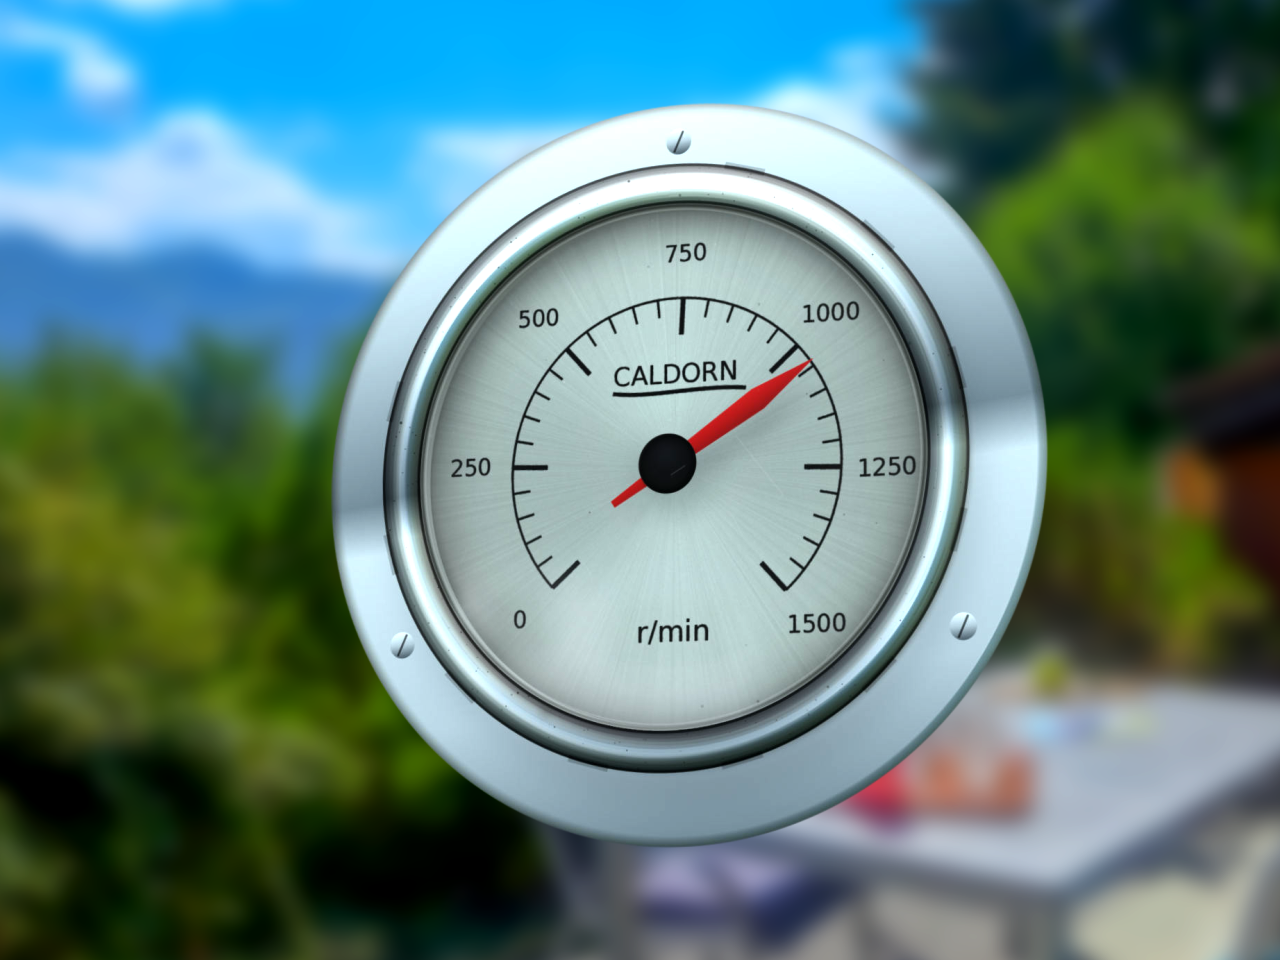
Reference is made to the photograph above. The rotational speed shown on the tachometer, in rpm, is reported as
1050 rpm
